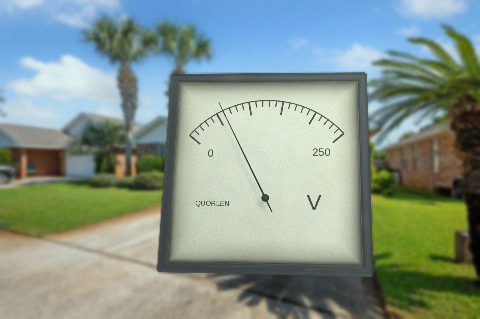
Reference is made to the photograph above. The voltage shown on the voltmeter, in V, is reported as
60 V
